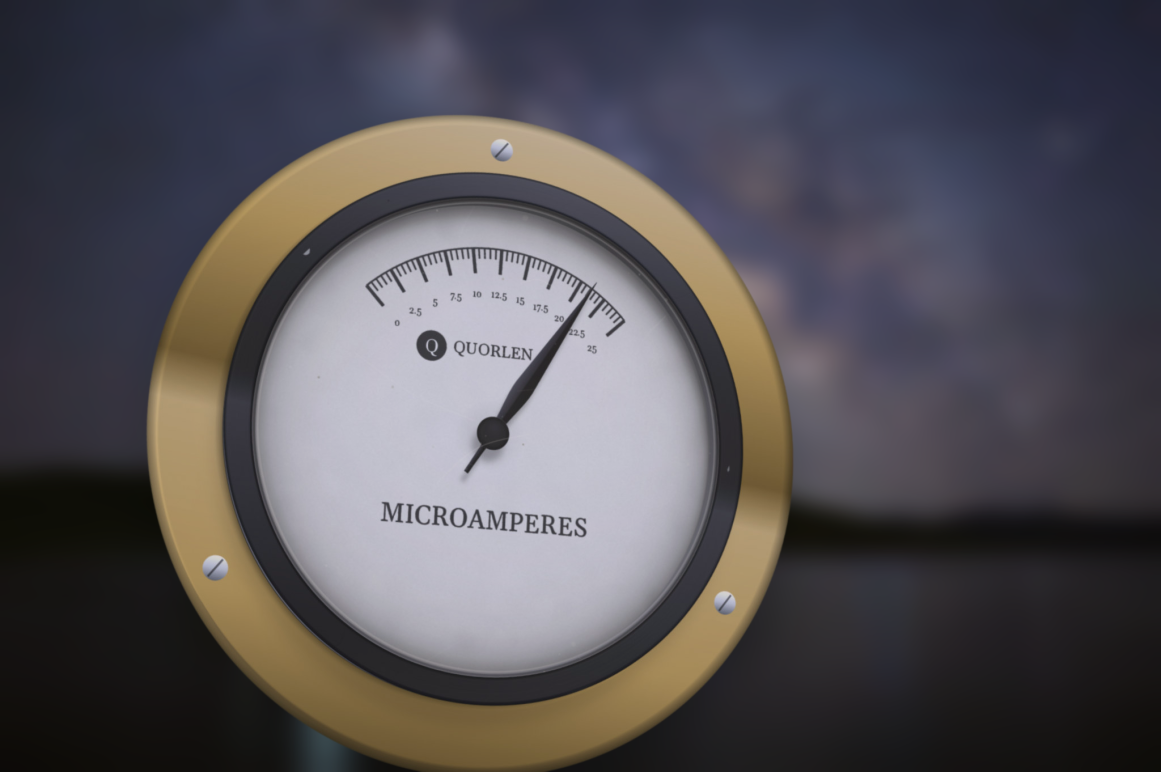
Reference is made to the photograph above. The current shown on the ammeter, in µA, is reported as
21 µA
